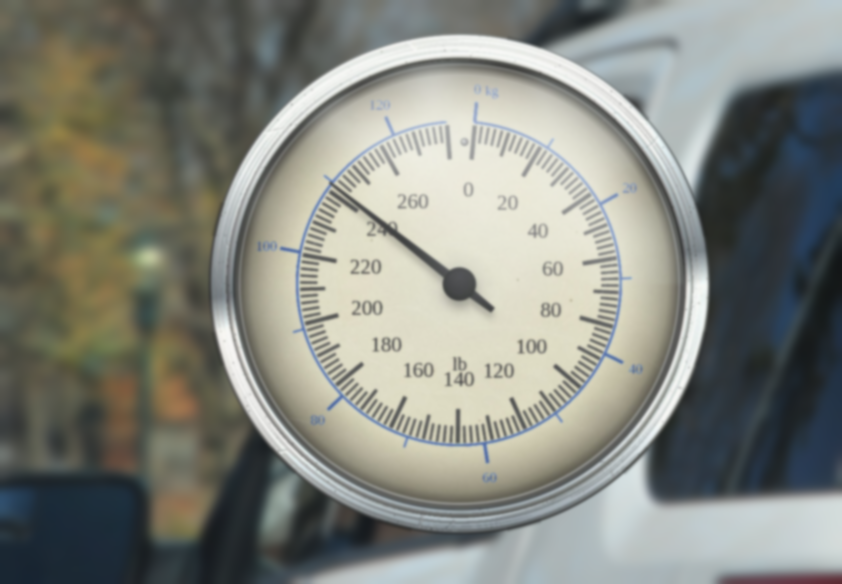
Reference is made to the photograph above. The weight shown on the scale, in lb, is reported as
242 lb
